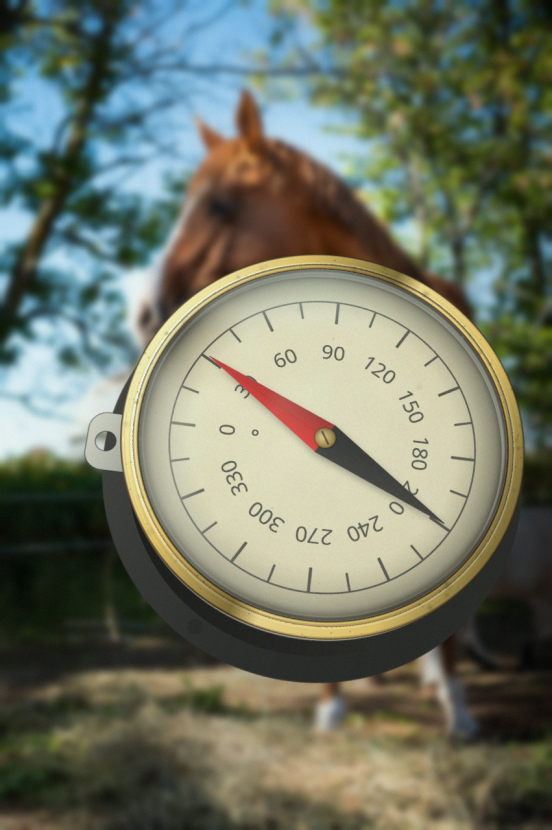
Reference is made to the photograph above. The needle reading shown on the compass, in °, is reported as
30 °
